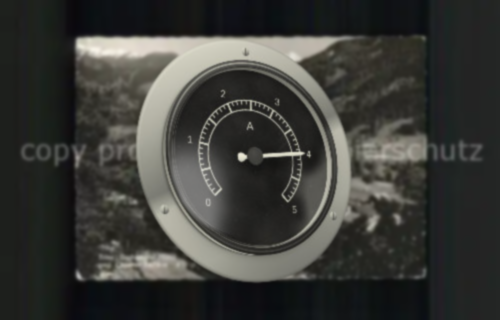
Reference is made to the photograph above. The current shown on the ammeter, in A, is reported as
4 A
